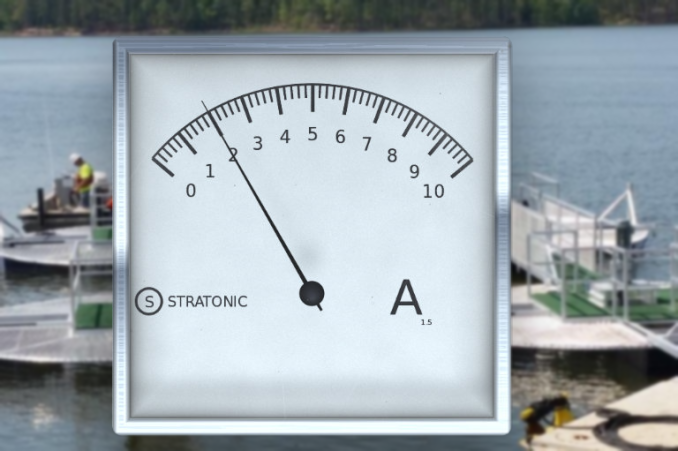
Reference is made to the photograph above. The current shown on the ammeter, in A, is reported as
2 A
